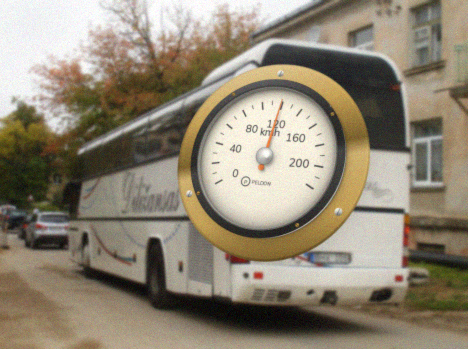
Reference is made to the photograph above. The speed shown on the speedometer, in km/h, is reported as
120 km/h
